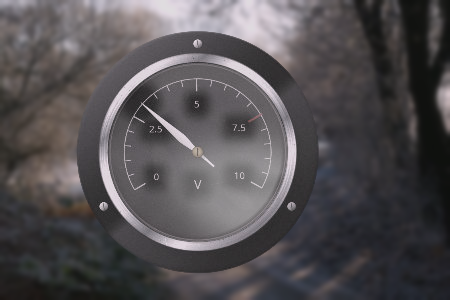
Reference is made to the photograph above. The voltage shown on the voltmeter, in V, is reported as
3 V
